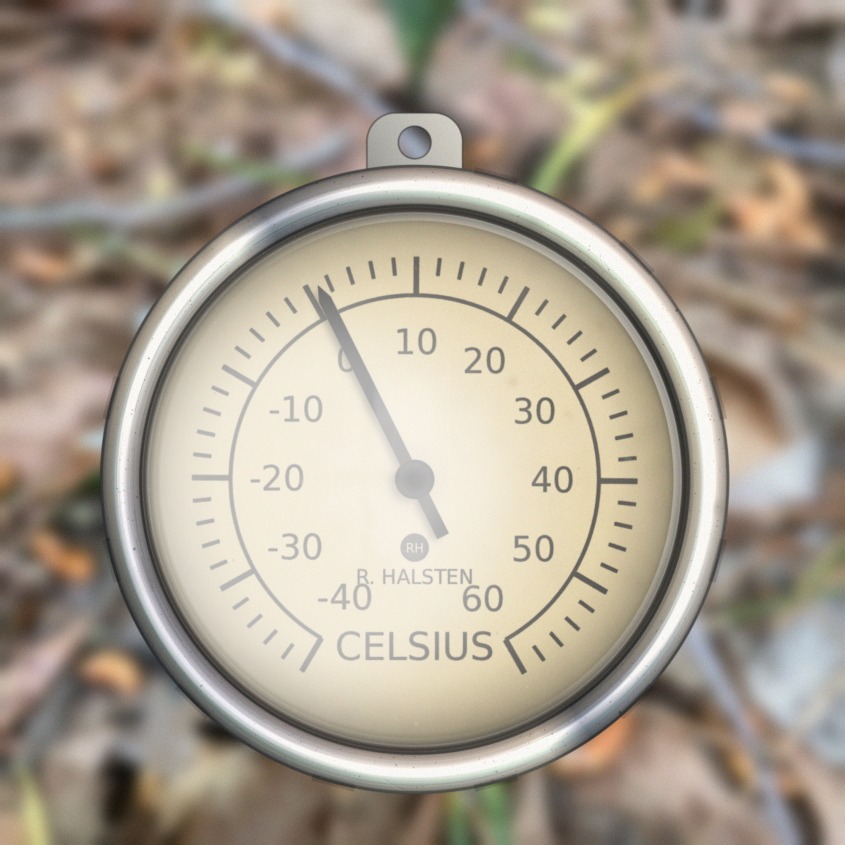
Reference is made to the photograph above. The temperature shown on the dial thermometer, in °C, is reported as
1 °C
